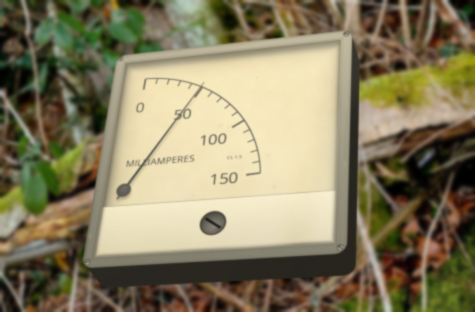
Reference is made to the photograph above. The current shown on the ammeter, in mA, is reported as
50 mA
